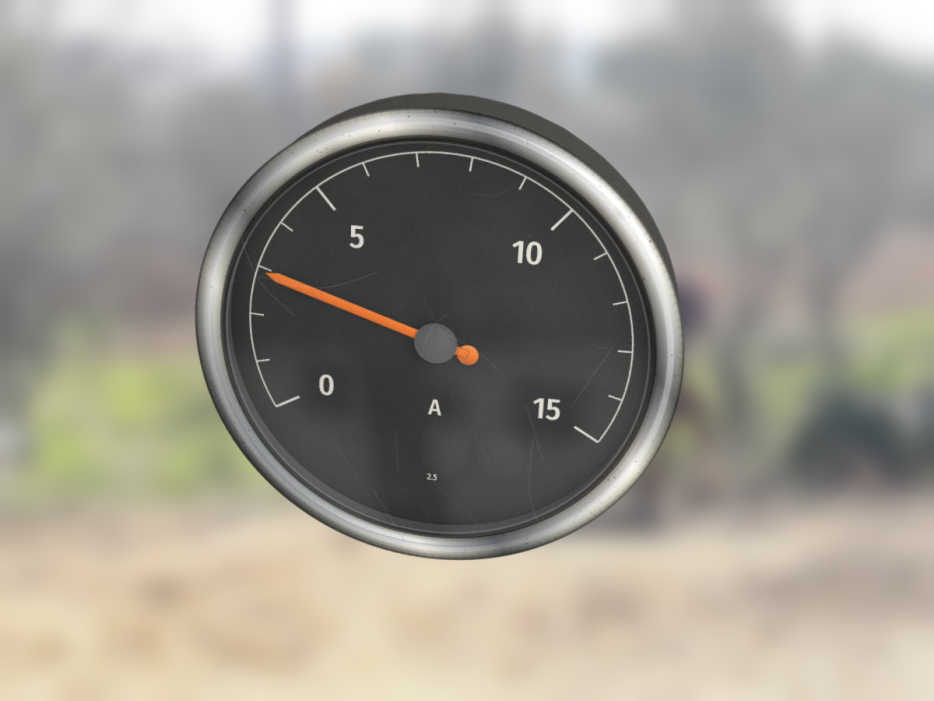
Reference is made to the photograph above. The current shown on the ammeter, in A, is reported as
3 A
